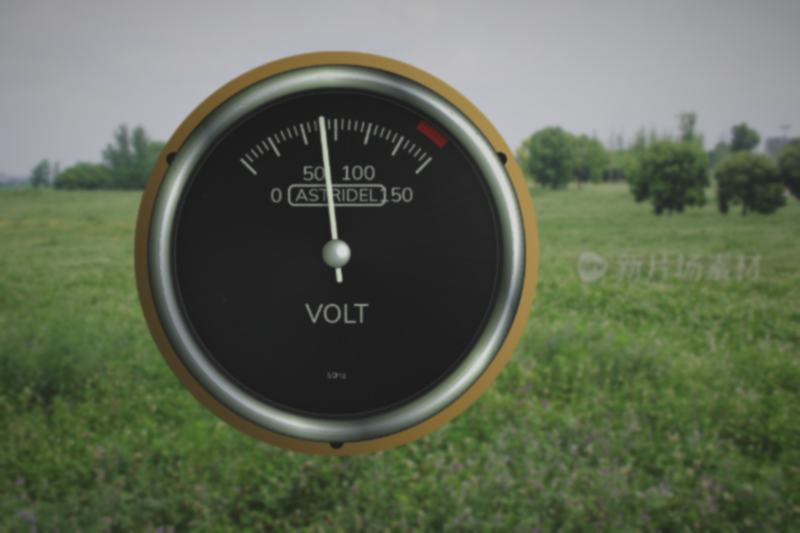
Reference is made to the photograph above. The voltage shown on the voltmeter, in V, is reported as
65 V
